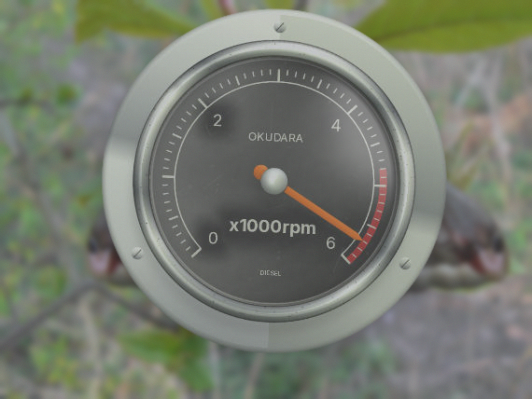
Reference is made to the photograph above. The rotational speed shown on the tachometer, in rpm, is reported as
5700 rpm
